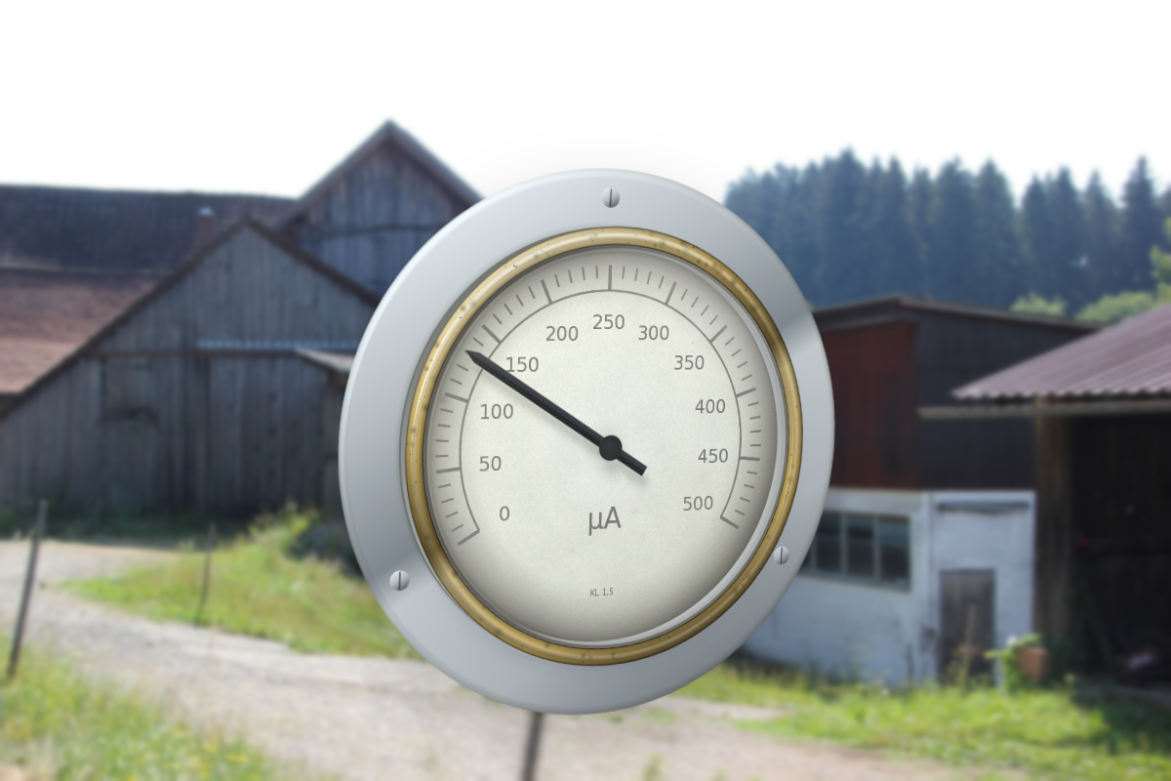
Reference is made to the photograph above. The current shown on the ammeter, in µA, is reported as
130 µA
